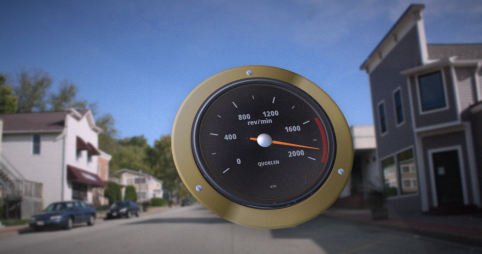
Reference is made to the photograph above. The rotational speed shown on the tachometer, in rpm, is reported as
1900 rpm
